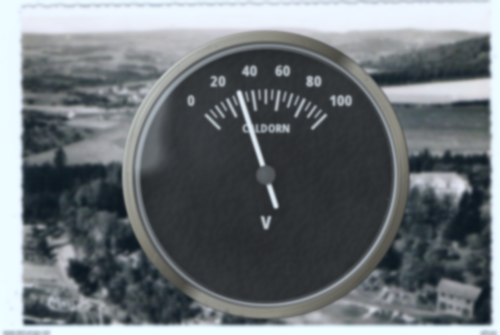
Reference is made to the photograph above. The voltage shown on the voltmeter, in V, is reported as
30 V
